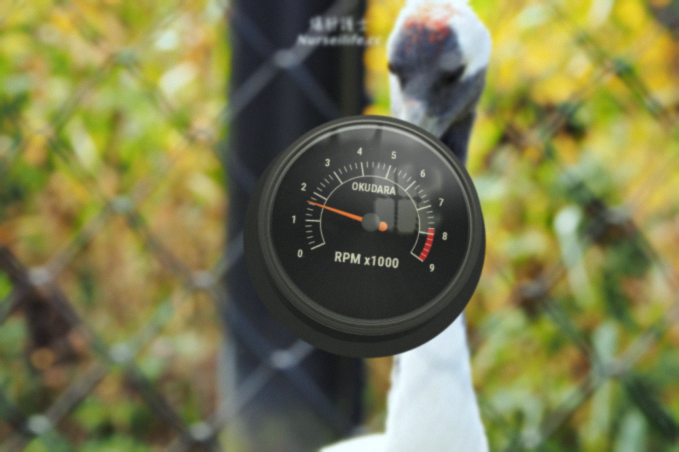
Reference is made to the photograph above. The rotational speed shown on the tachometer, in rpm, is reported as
1600 rpm
